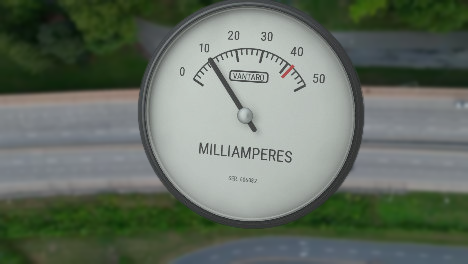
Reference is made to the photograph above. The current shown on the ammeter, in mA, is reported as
10 mA
